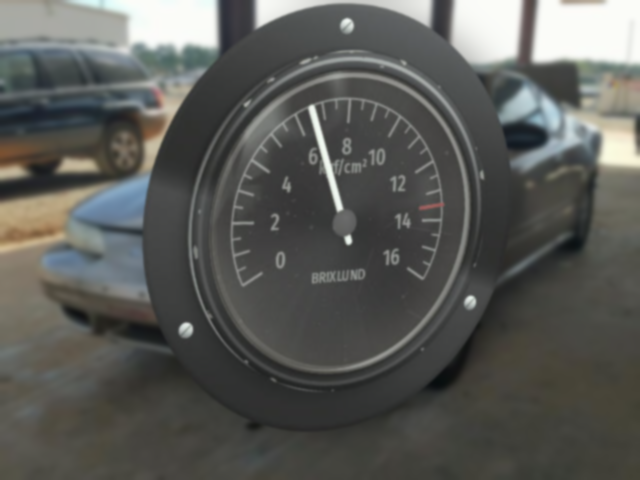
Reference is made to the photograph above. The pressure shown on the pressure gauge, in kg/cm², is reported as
6.5 kg/cm²
